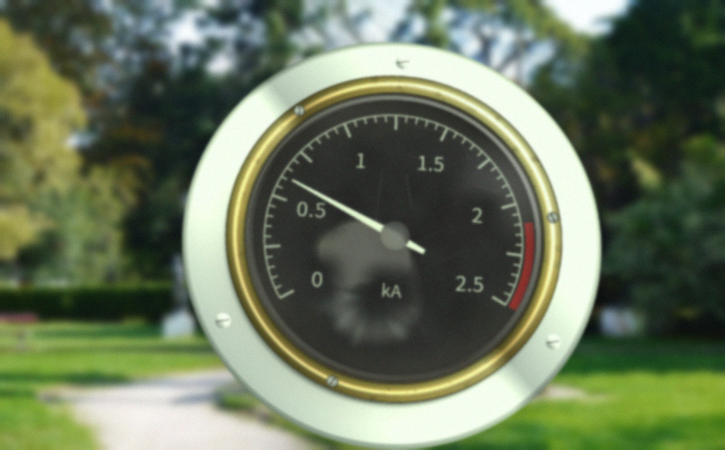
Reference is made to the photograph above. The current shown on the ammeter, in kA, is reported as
0.6 kA
